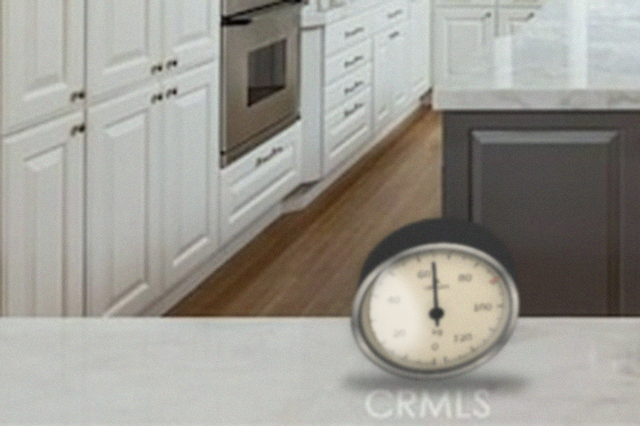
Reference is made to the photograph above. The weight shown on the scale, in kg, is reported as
65 kg
